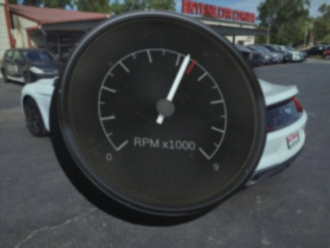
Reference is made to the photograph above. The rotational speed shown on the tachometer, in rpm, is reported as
5250 rpm
